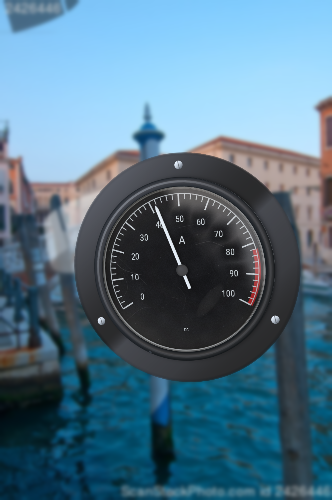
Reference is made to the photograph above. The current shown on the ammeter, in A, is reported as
42 A
